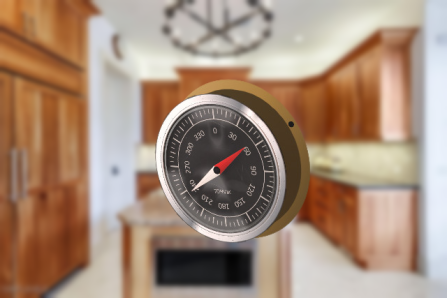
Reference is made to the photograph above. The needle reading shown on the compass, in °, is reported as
55 °
